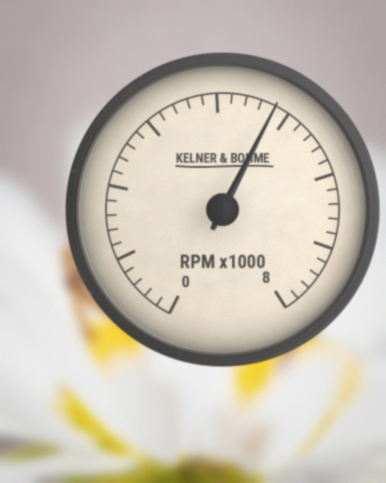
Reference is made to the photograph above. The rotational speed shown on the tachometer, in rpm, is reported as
4800 rpm
